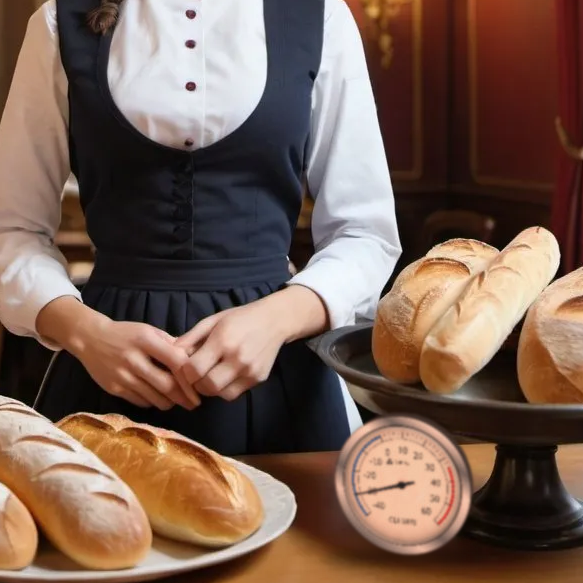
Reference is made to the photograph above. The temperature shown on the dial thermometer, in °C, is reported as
-30 °C
